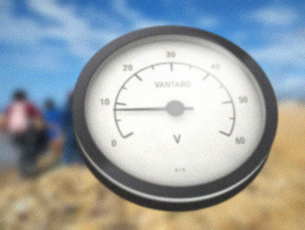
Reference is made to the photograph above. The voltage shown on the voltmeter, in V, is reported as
7.5 V
